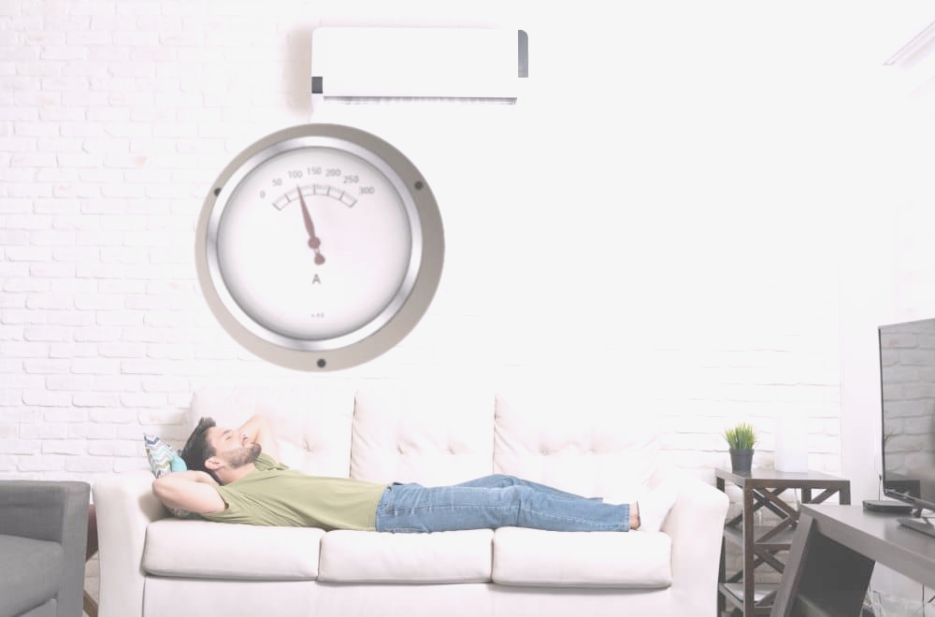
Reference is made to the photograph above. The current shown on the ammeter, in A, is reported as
100 A
